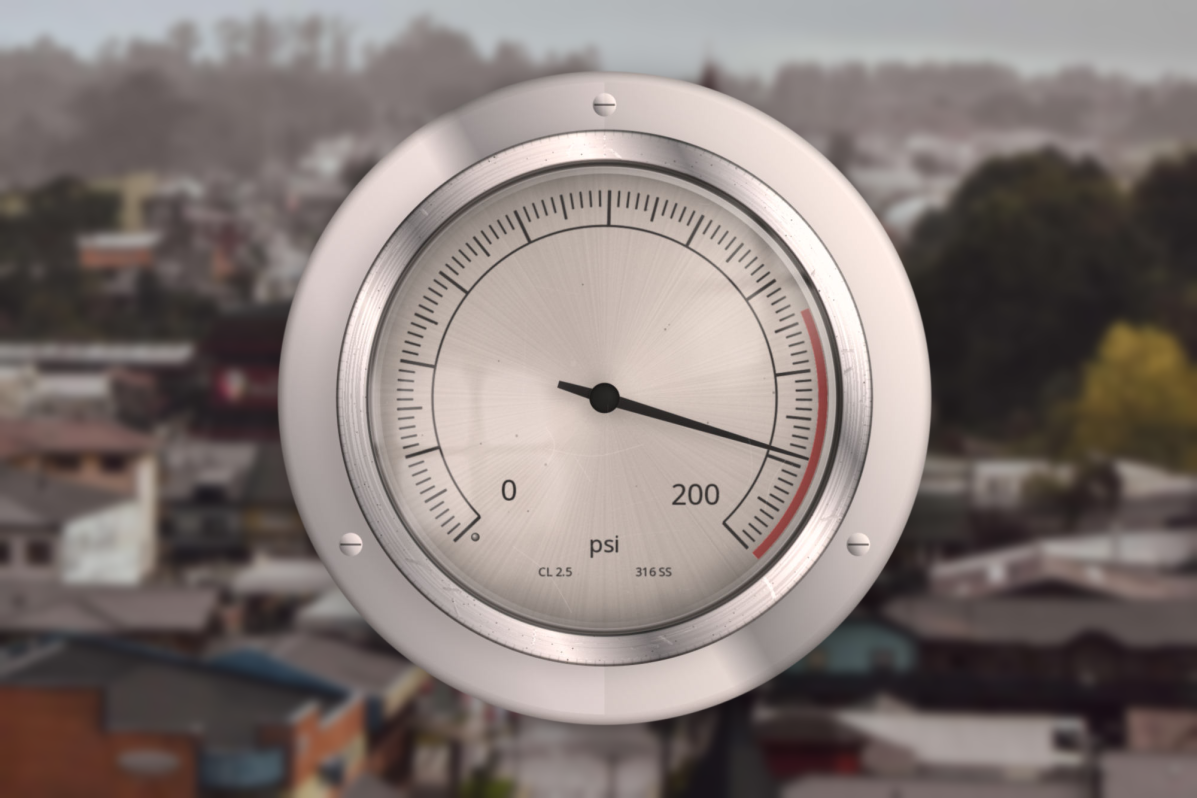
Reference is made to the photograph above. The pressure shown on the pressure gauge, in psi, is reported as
178 psi
